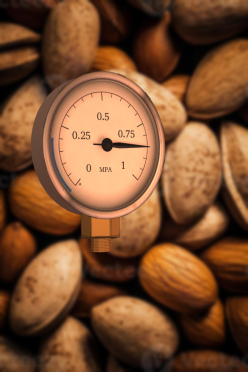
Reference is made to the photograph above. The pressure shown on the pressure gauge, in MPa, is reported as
0.85 MPa
